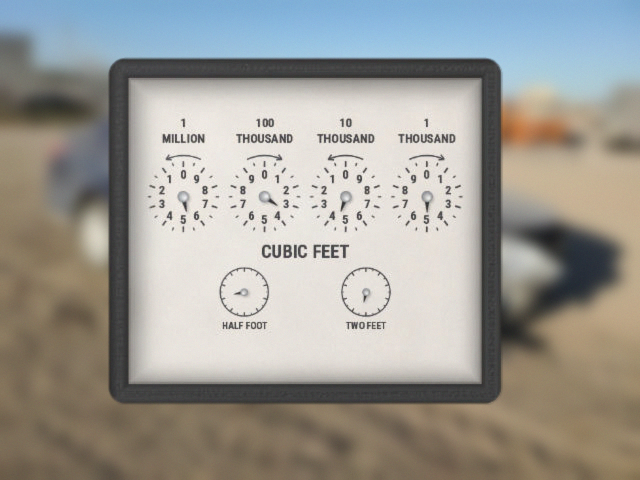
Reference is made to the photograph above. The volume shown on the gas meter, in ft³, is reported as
534500 ft³
